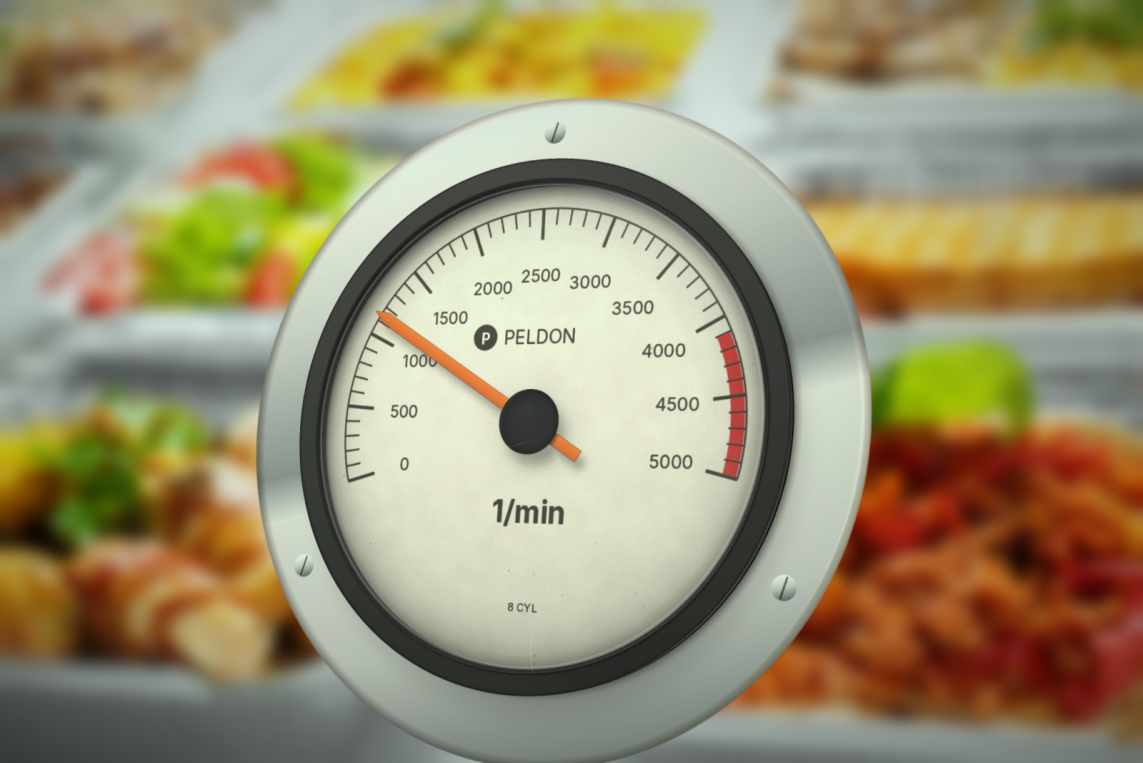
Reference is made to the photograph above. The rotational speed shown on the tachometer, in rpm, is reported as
1150 rpm
